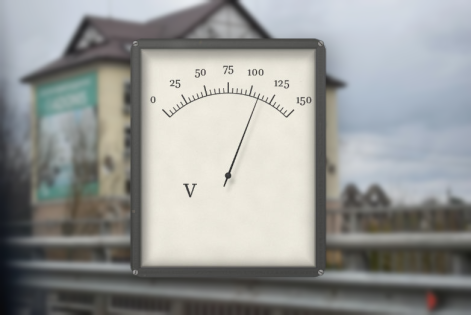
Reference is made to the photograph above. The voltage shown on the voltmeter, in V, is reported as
110 V
